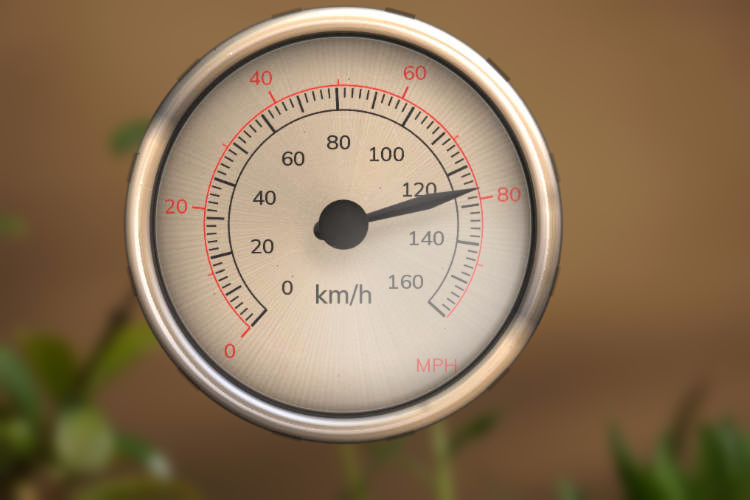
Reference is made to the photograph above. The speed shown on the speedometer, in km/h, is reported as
126 km/h
